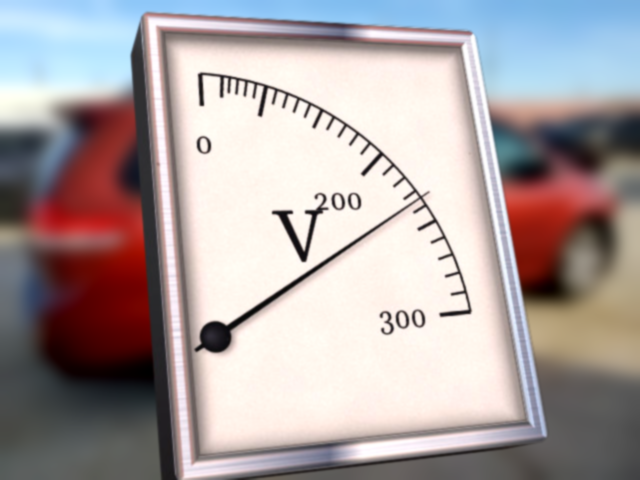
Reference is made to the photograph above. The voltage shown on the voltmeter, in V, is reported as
235 V
